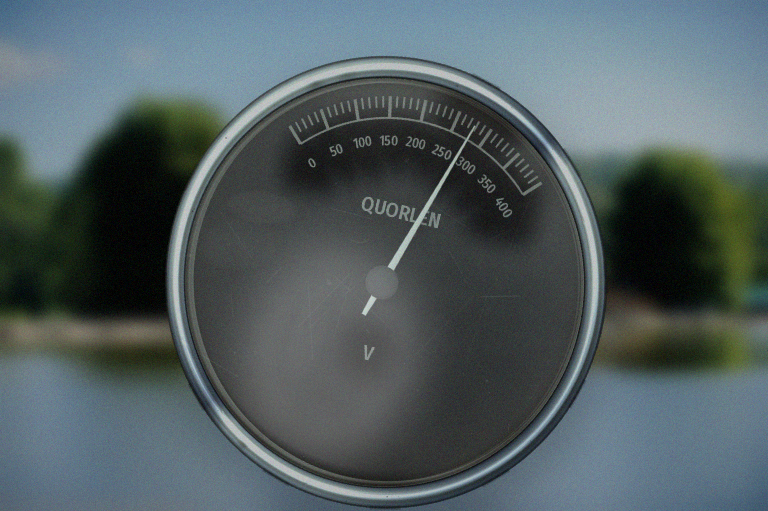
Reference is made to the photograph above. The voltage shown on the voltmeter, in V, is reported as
280 V
